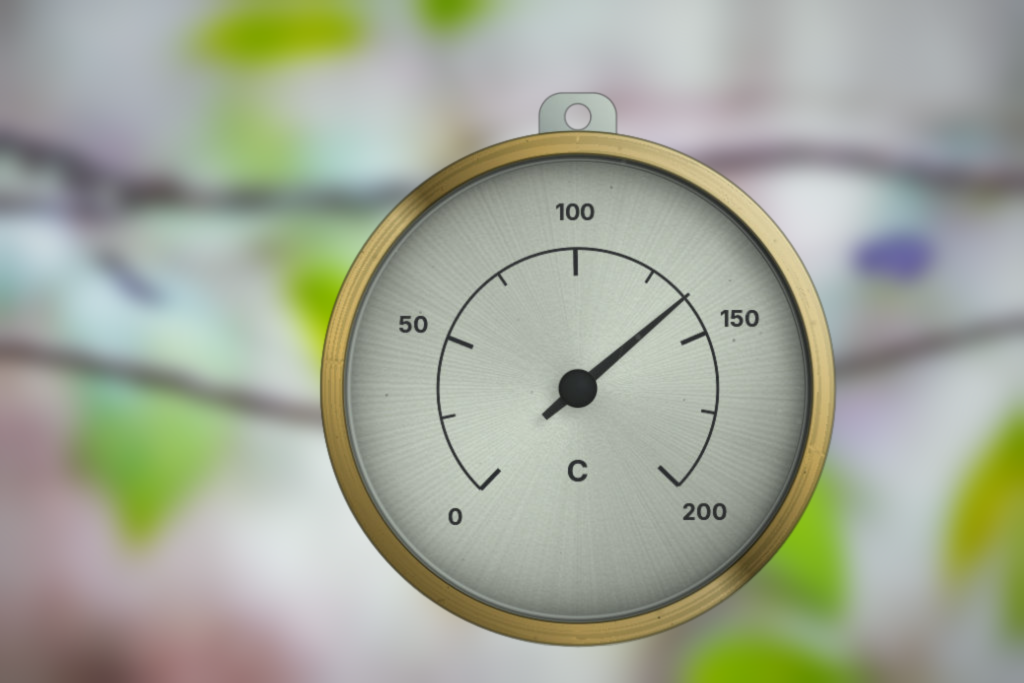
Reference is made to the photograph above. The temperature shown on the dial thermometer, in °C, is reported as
137.5 °C
